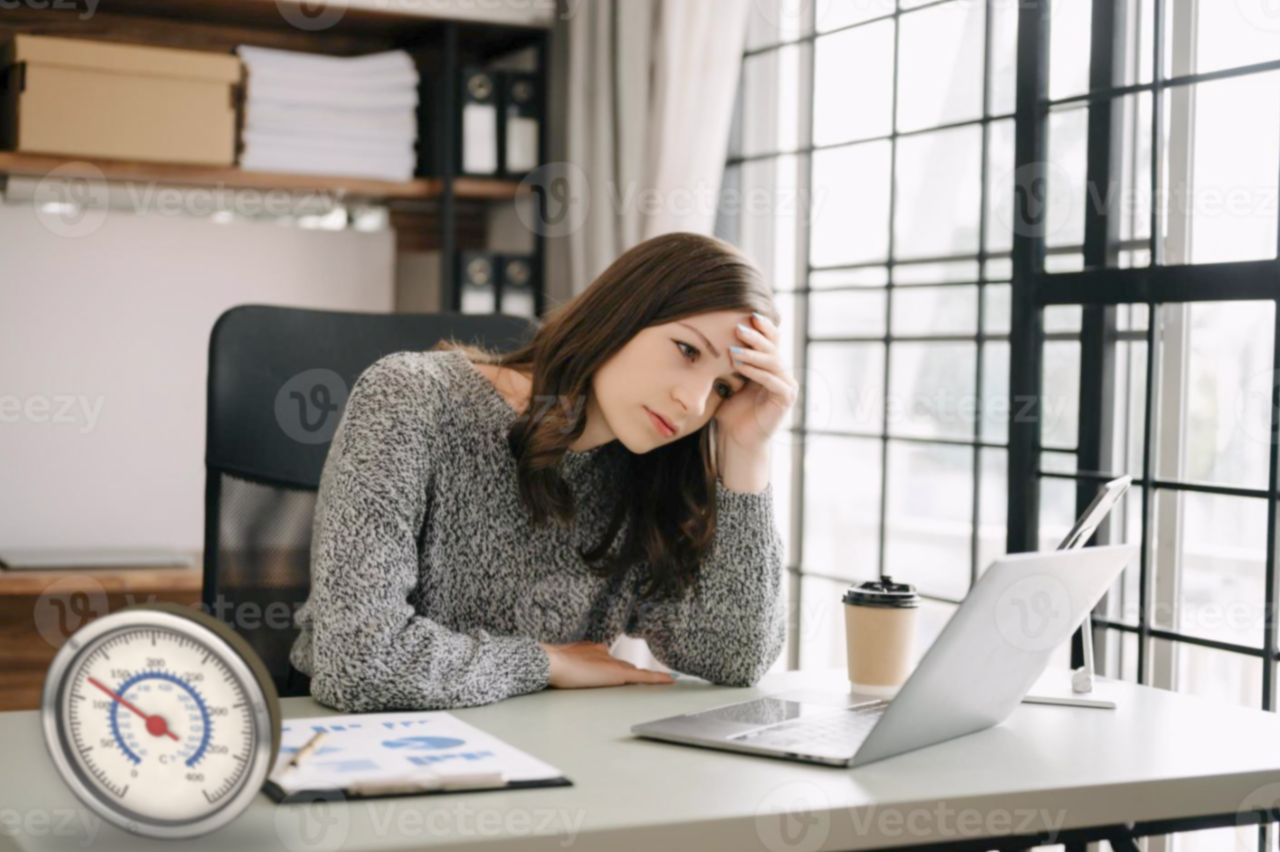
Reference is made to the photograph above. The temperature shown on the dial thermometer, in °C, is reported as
125 °C
